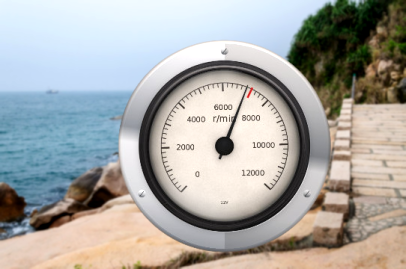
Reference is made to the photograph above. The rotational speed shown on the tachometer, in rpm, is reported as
7000 rpm
